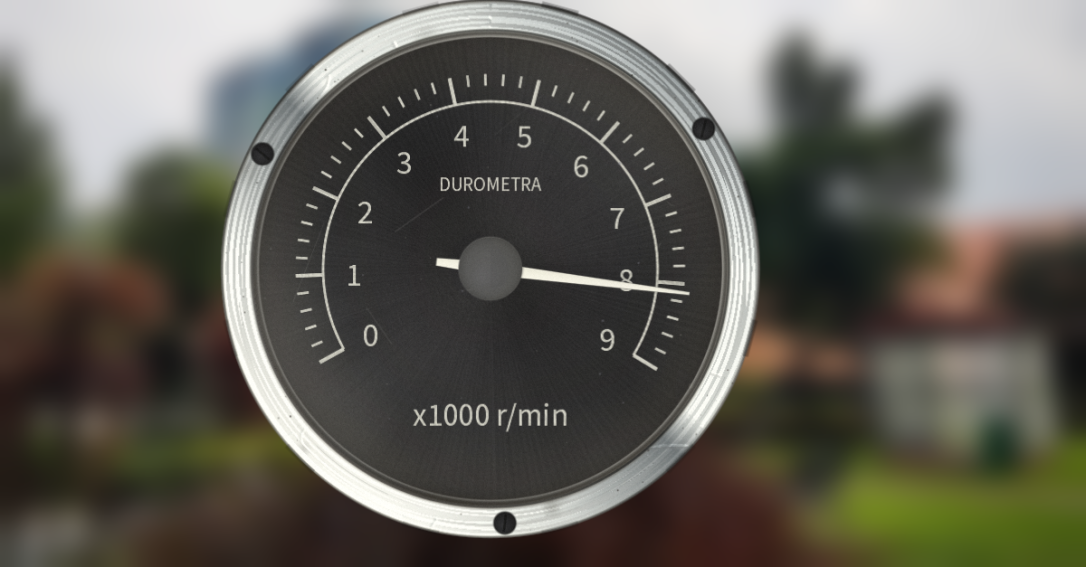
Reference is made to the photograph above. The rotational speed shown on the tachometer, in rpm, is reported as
8100 rpm
